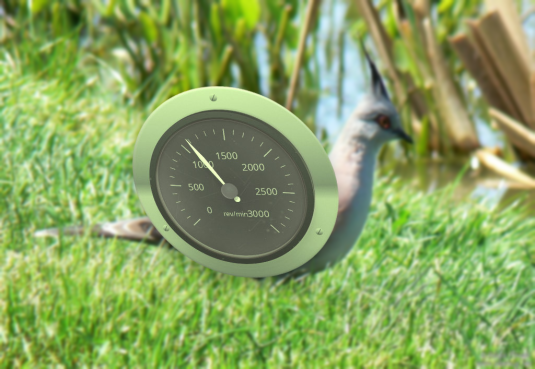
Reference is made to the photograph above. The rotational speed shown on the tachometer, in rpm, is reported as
1100 rpm
